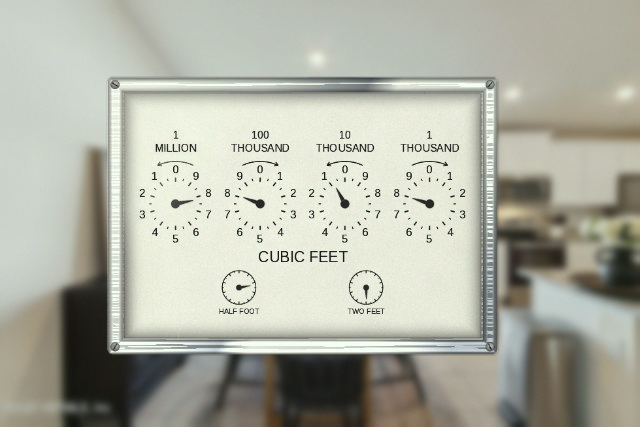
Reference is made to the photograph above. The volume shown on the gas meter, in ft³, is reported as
780800 ft³
